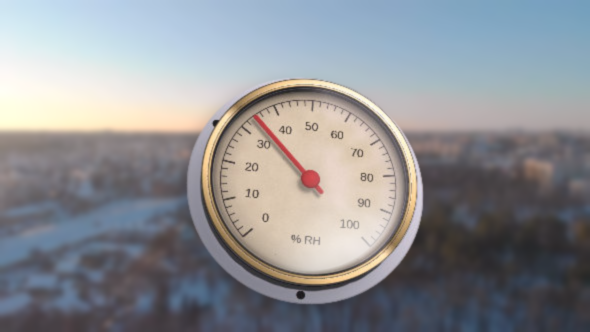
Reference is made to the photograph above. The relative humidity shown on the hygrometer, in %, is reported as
34 %
